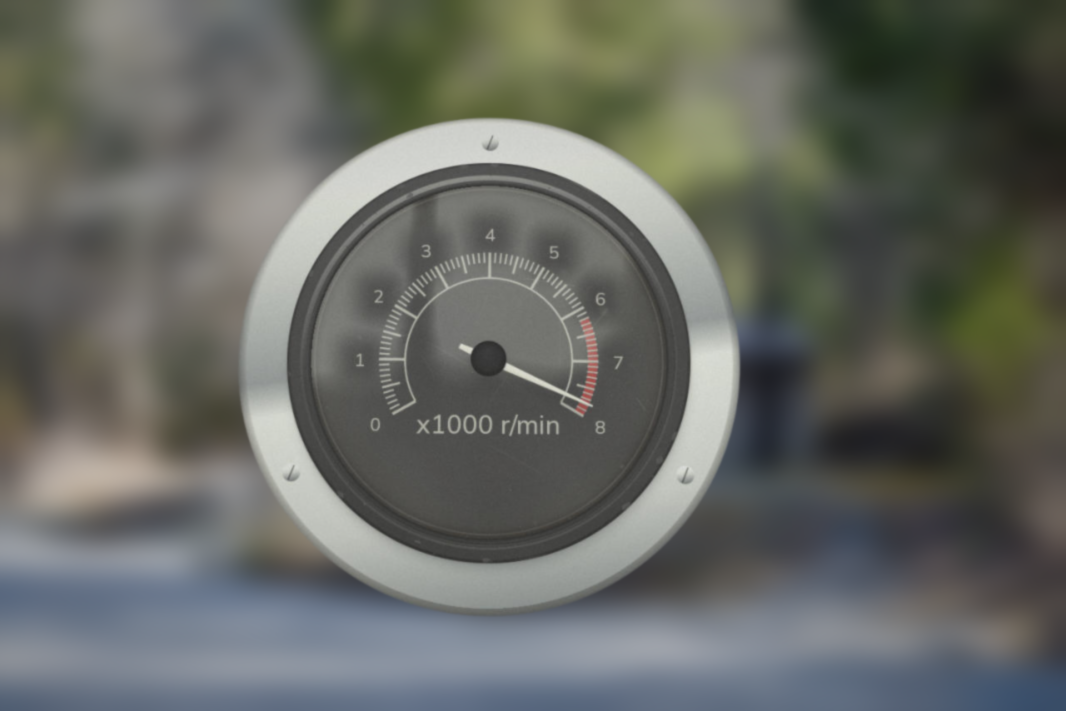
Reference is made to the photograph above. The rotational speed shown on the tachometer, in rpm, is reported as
7800 rpm
